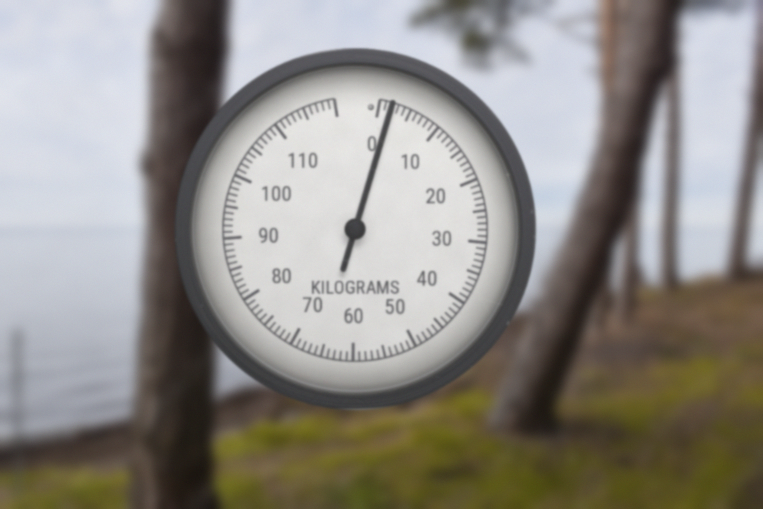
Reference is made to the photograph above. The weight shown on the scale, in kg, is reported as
2 kg
